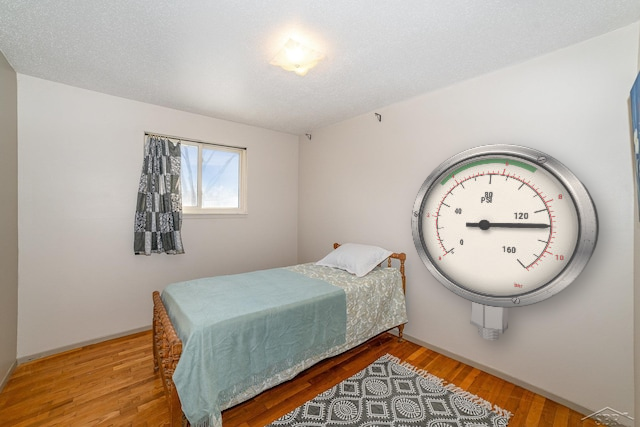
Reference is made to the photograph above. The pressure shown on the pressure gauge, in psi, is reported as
130 psi
